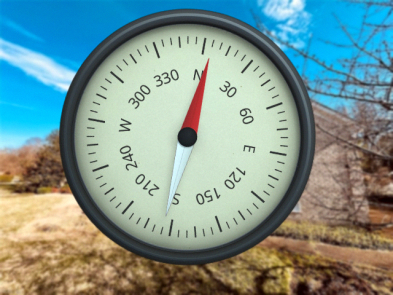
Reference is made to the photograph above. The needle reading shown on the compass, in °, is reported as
5 °
